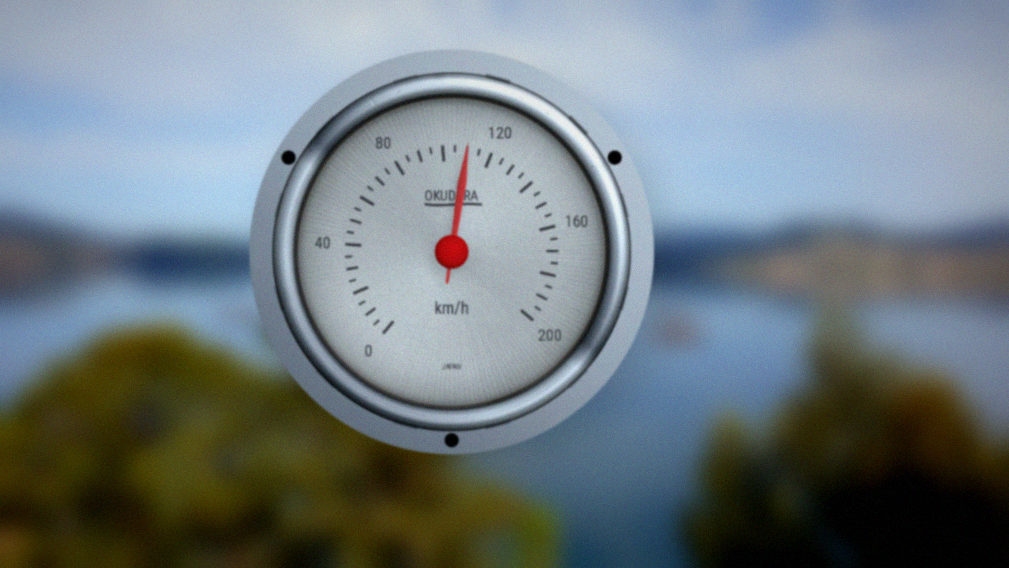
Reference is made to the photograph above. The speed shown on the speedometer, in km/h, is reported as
110 km/h
